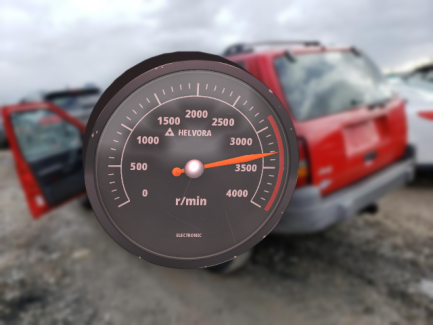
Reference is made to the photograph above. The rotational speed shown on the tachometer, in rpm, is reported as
3300 rpm
